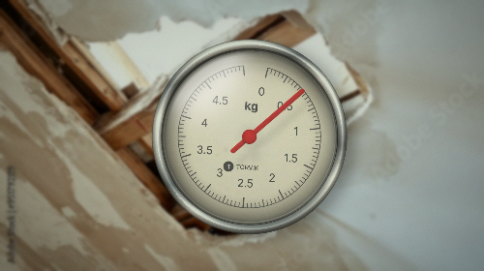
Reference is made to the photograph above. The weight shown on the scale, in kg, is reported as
0.5 kg
